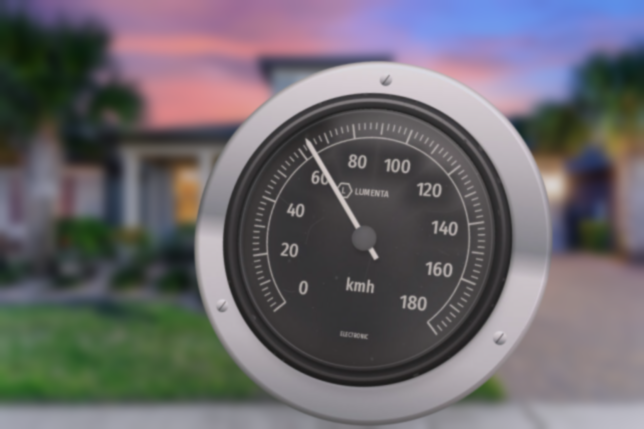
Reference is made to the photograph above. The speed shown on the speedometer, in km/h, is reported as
64 km/h
